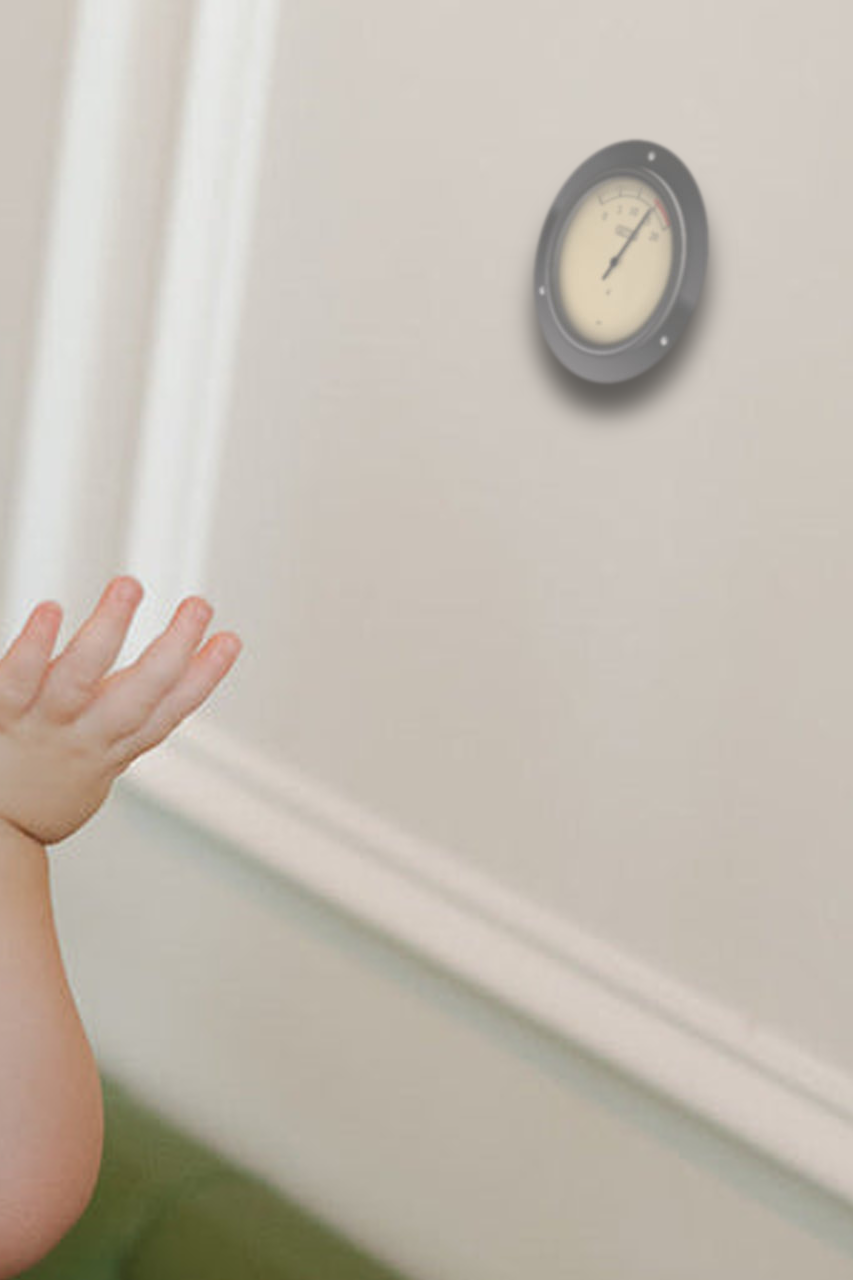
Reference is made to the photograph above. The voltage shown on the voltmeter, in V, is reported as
15 V
